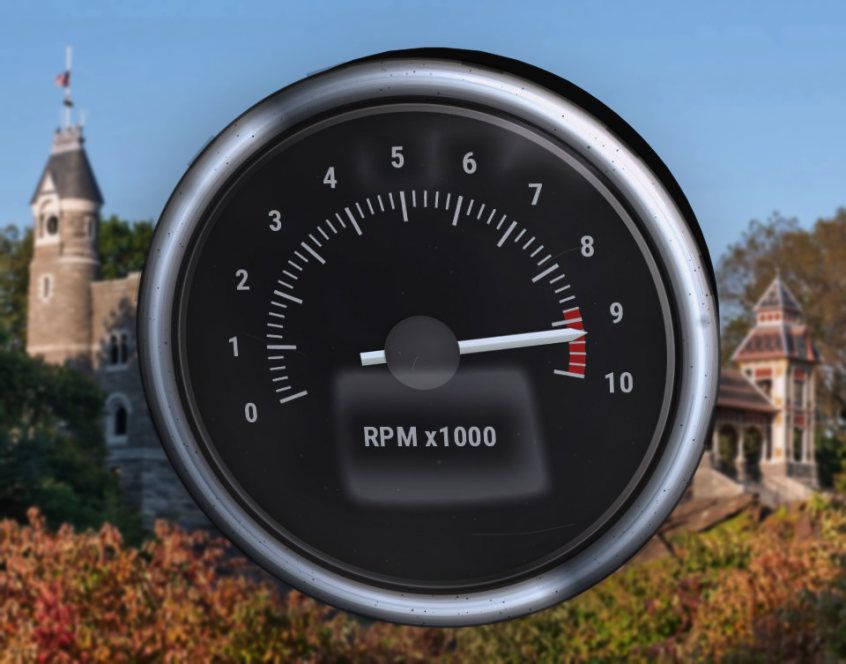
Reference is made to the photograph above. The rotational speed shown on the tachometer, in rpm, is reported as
9200 rpm
